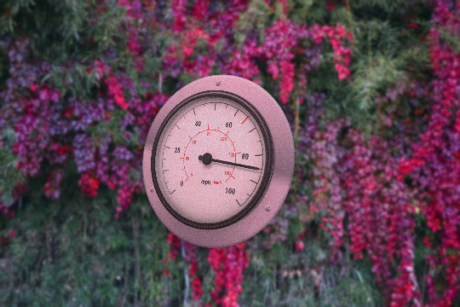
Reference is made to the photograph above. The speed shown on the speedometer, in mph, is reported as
85 mph
